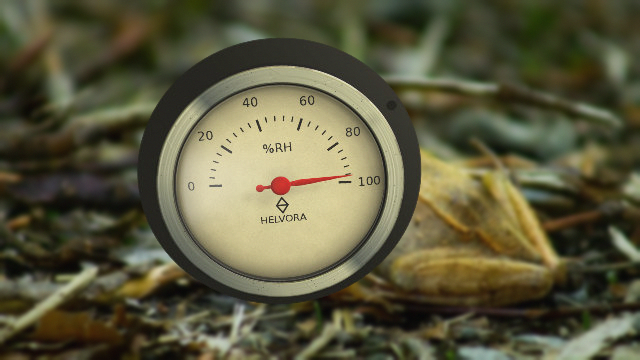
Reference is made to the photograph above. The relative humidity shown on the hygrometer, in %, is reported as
96 %
